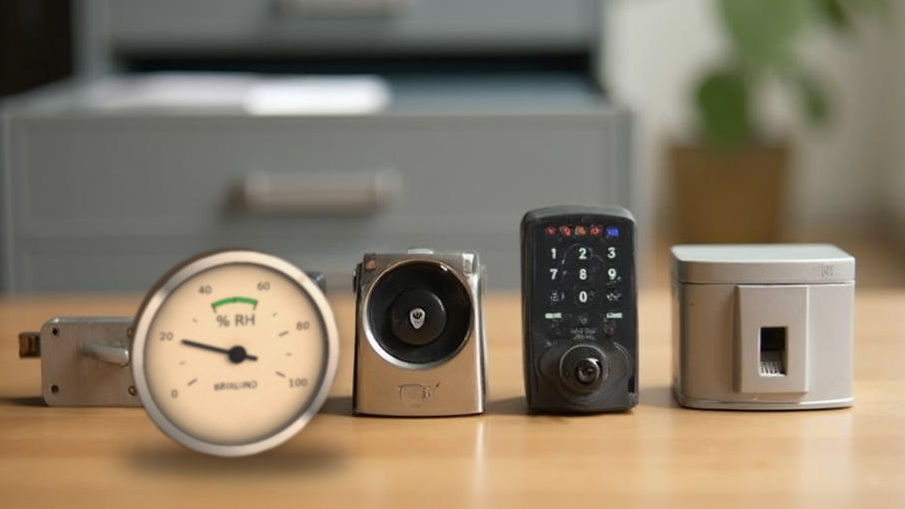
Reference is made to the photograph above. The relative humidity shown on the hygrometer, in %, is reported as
20 %
